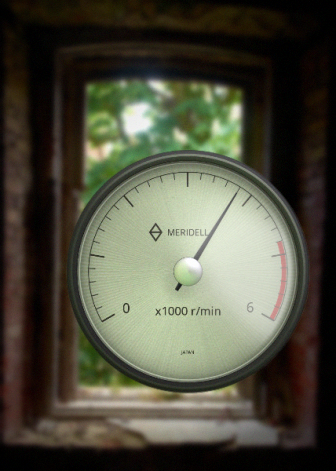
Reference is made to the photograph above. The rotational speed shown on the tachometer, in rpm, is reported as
3800 rpm
